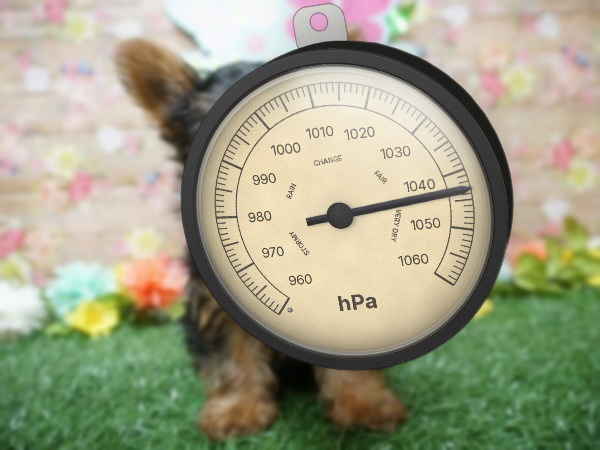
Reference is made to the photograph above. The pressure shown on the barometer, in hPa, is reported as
1043 hPa
